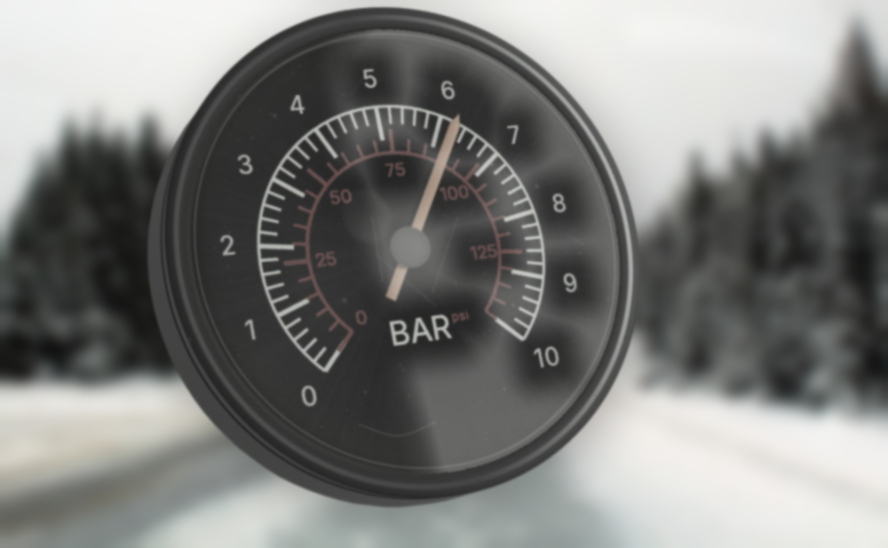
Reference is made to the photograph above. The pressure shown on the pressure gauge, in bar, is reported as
6.2 bar
